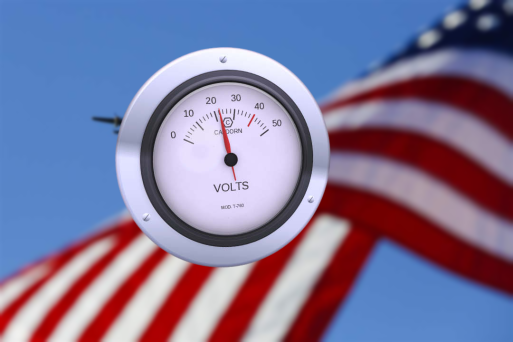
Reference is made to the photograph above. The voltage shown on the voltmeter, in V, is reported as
22 V
